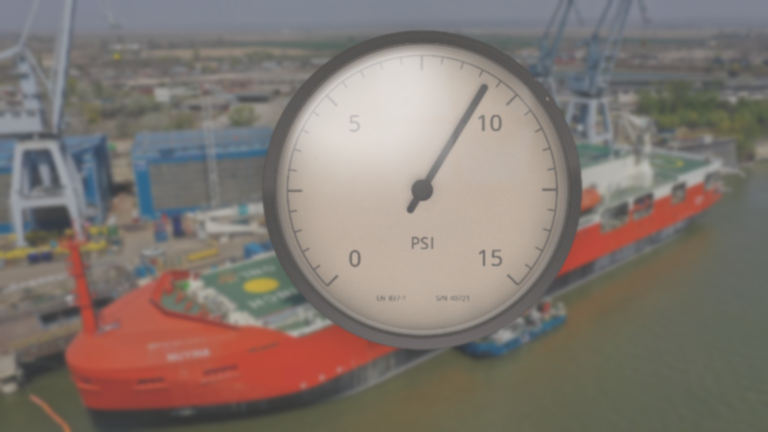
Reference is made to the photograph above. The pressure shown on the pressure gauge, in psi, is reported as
9.25 psi
